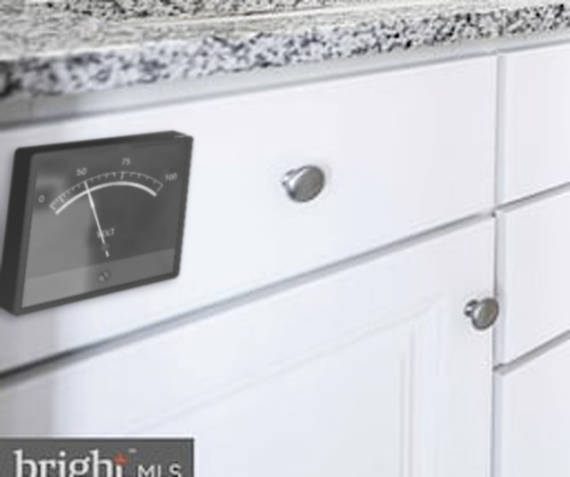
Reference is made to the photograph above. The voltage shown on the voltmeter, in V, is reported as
50 V
